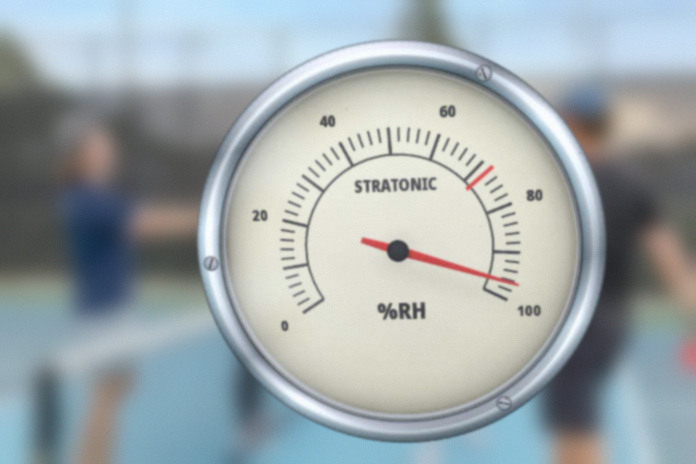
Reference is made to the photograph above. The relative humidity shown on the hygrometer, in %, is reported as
96 %
